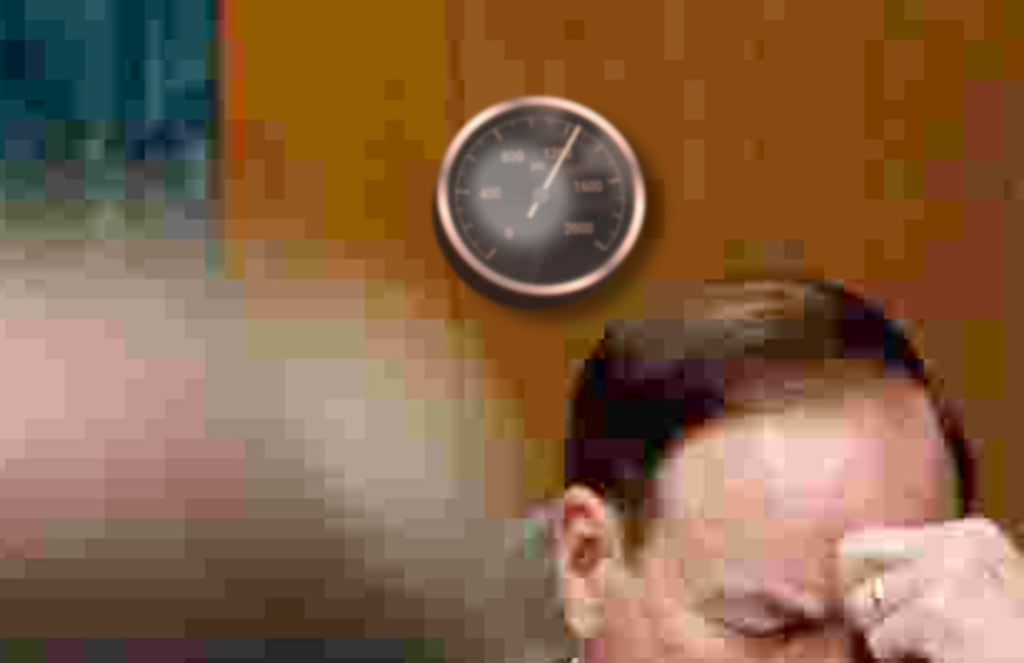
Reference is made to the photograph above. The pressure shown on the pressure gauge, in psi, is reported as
1250 psi
